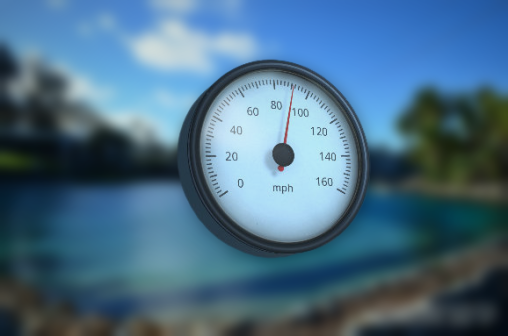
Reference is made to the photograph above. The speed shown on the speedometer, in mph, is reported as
90 mph
